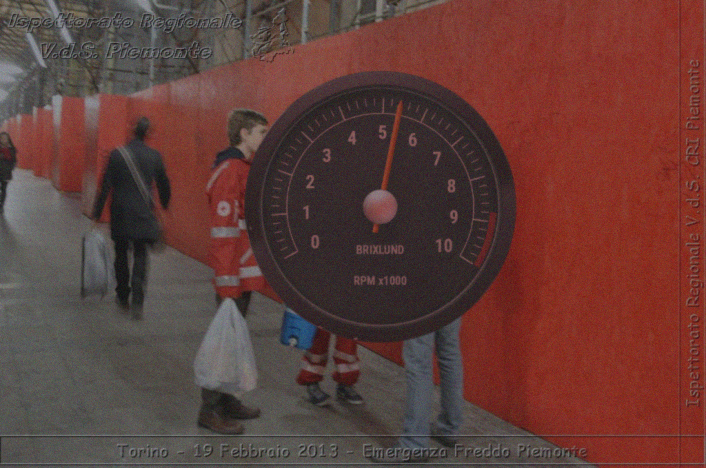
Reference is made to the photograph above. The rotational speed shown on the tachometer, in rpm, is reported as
5400 rpm
